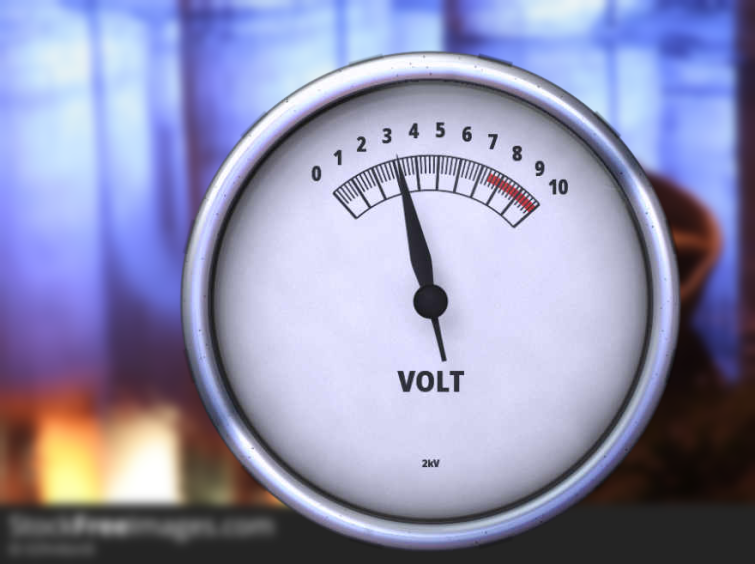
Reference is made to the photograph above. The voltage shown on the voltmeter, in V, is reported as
3.2 V
